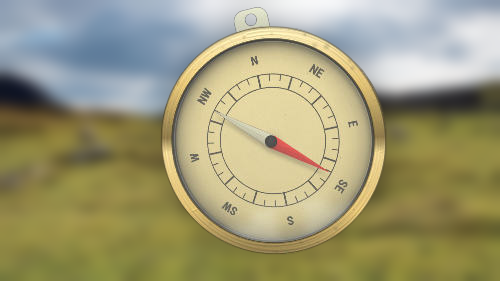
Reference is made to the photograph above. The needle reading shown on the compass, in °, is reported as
130 °
